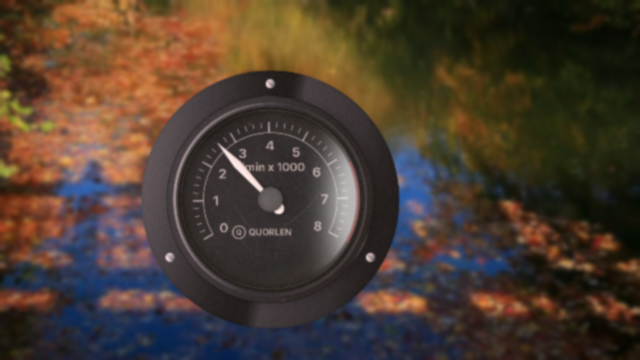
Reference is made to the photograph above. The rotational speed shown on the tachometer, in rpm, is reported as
2600 rpm
